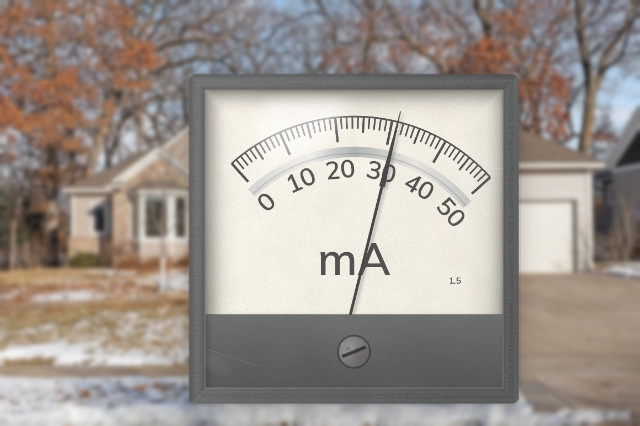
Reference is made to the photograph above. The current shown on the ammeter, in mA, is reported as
31 mA
